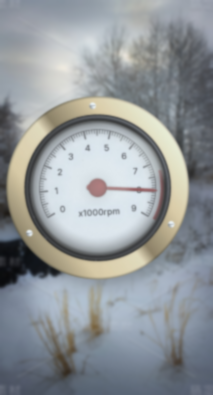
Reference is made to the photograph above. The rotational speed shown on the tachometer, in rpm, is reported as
8000 rpm
